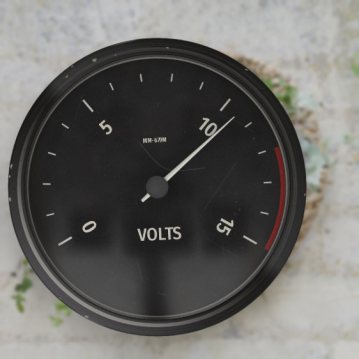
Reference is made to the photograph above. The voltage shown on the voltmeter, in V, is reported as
10.5 V
